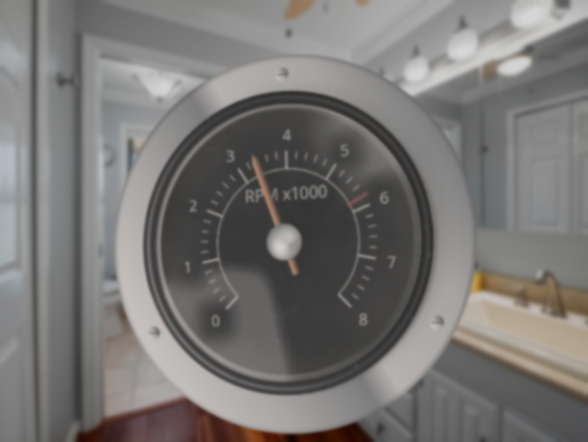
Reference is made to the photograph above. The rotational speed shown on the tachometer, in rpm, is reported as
3400 rpm
